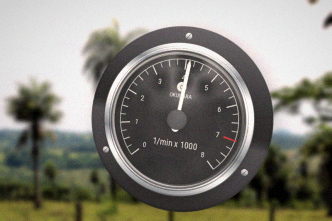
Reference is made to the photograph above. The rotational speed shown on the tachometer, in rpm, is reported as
4125 rpm
